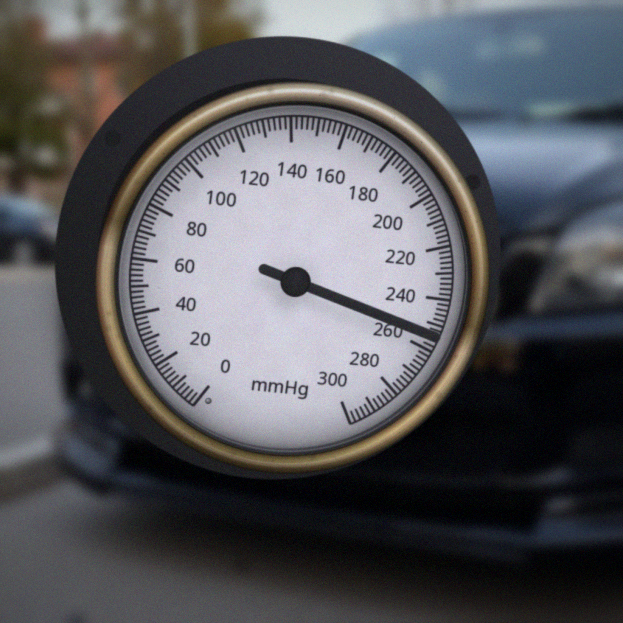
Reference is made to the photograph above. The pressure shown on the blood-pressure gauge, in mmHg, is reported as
254 mmHg
